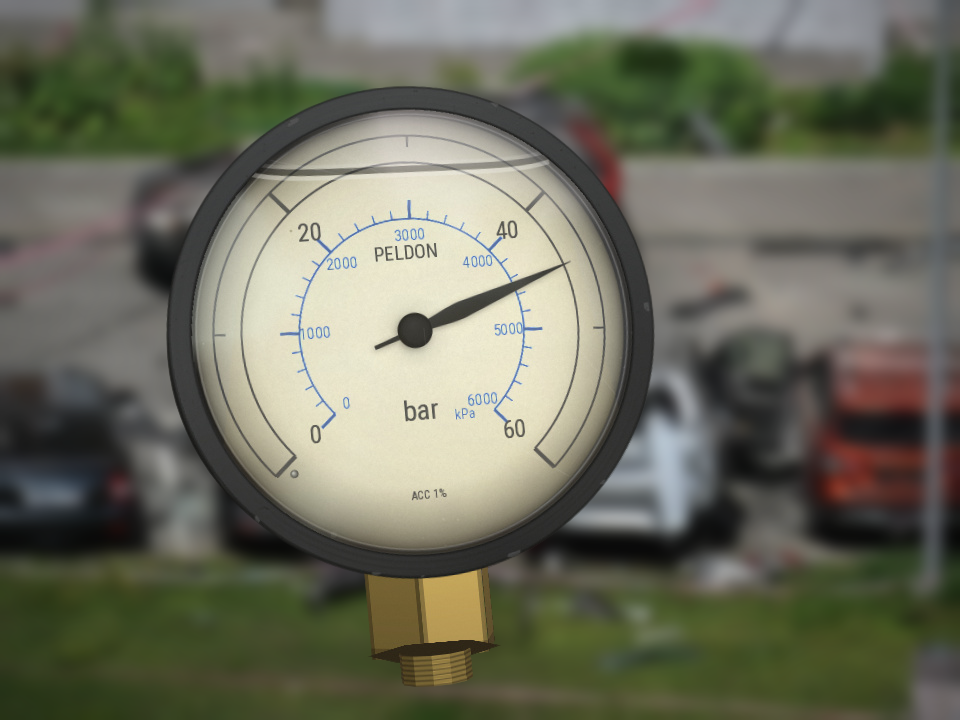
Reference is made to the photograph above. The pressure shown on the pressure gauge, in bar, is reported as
45 bar
